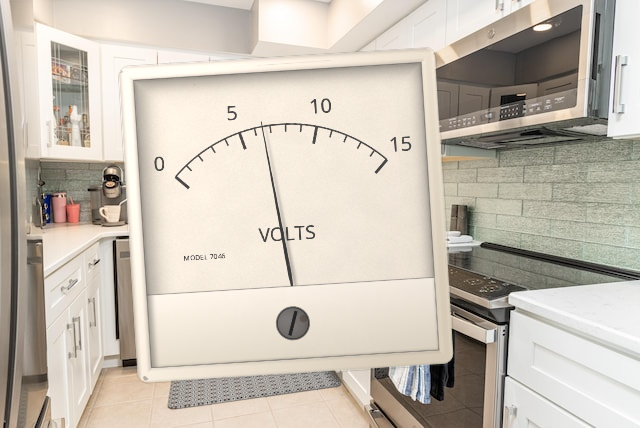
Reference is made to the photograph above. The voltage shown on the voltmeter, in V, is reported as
6.5 V
